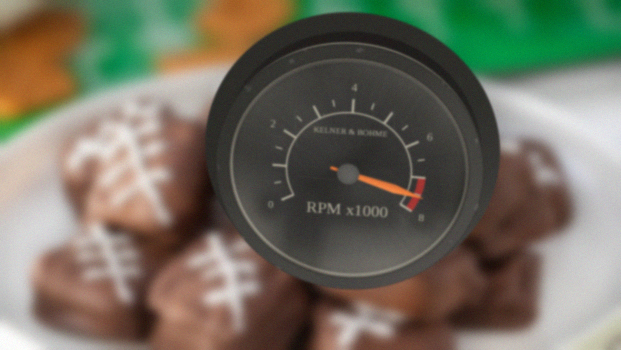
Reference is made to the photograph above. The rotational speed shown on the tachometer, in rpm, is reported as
7500 rpm
